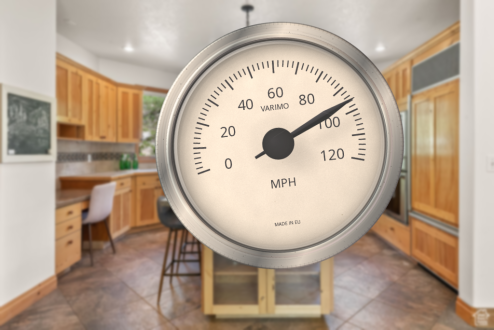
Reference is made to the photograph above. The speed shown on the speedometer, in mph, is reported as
96 mph
